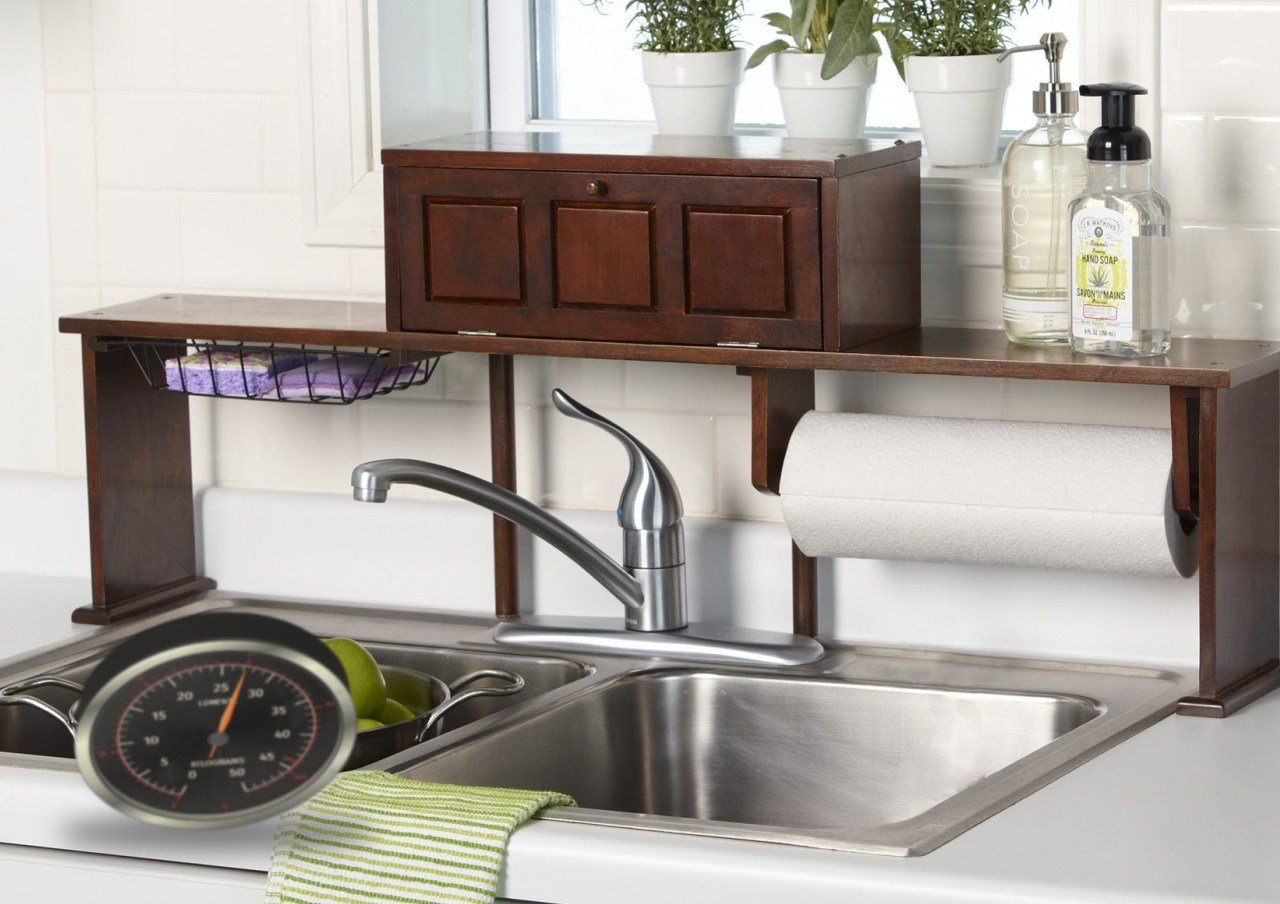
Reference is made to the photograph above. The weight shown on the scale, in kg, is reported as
27 kg
